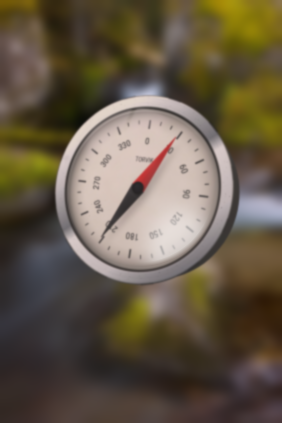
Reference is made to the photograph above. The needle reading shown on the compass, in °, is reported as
30 °
